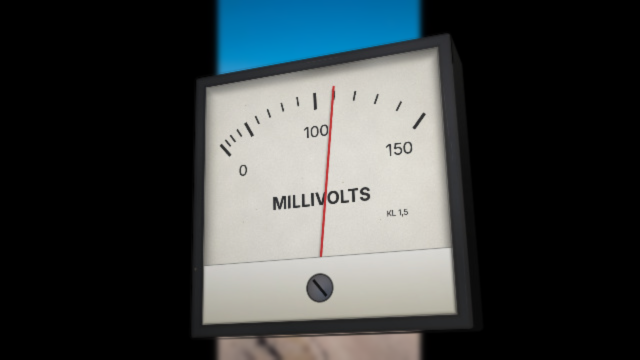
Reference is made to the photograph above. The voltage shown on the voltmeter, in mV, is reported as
110 mV
